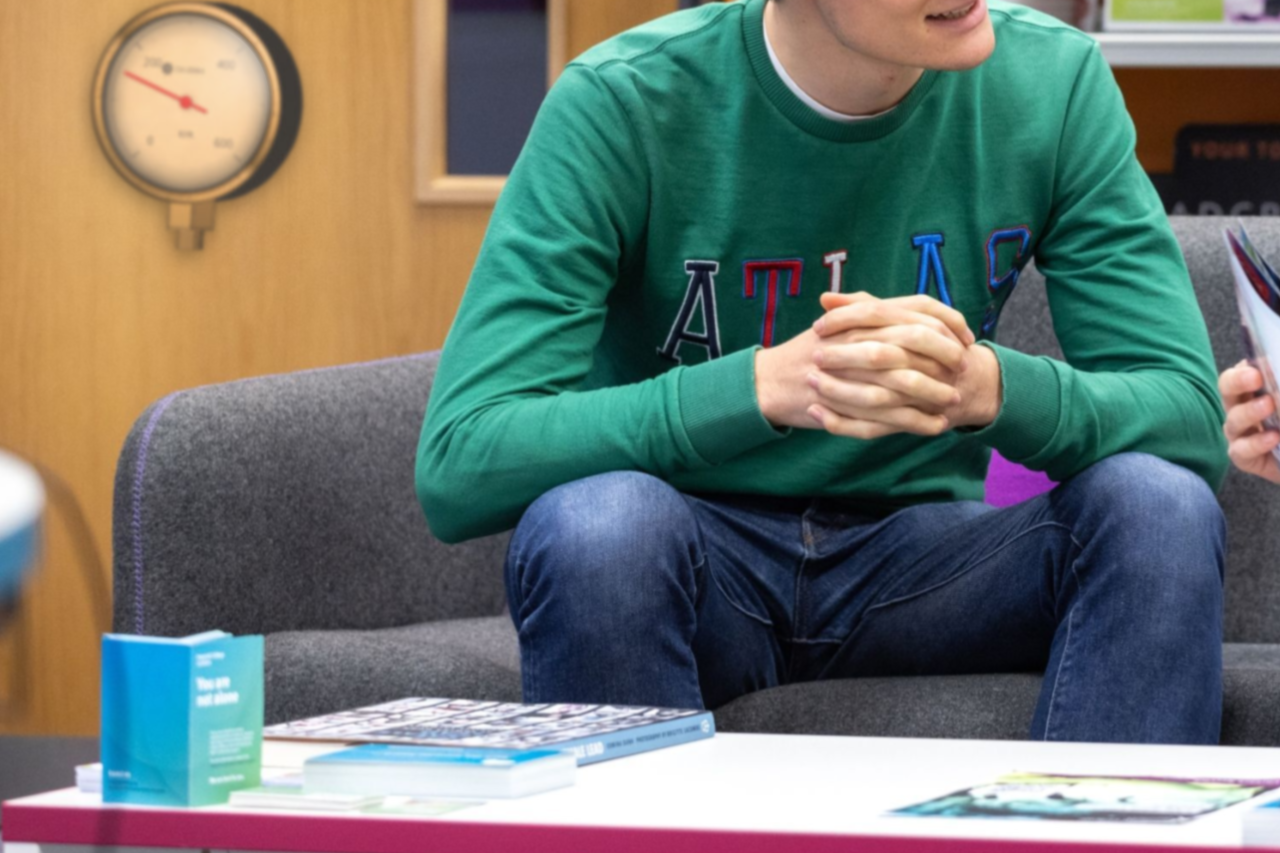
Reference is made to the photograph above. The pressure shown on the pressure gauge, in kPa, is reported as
150 kPa
